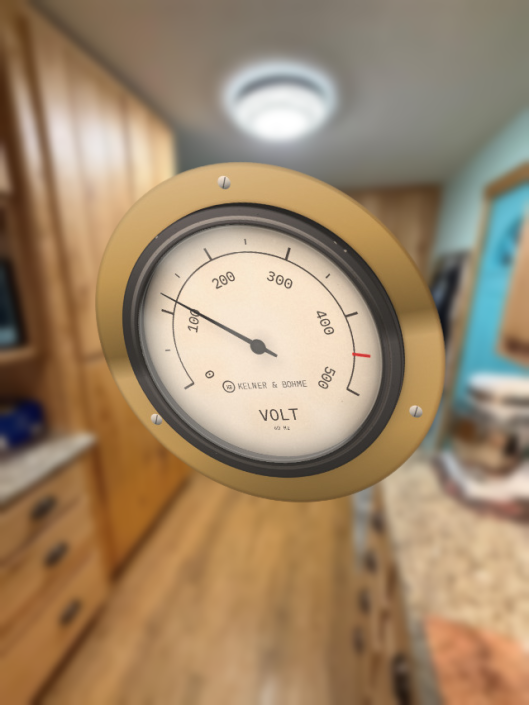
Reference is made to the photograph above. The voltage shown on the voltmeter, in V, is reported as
125 V
